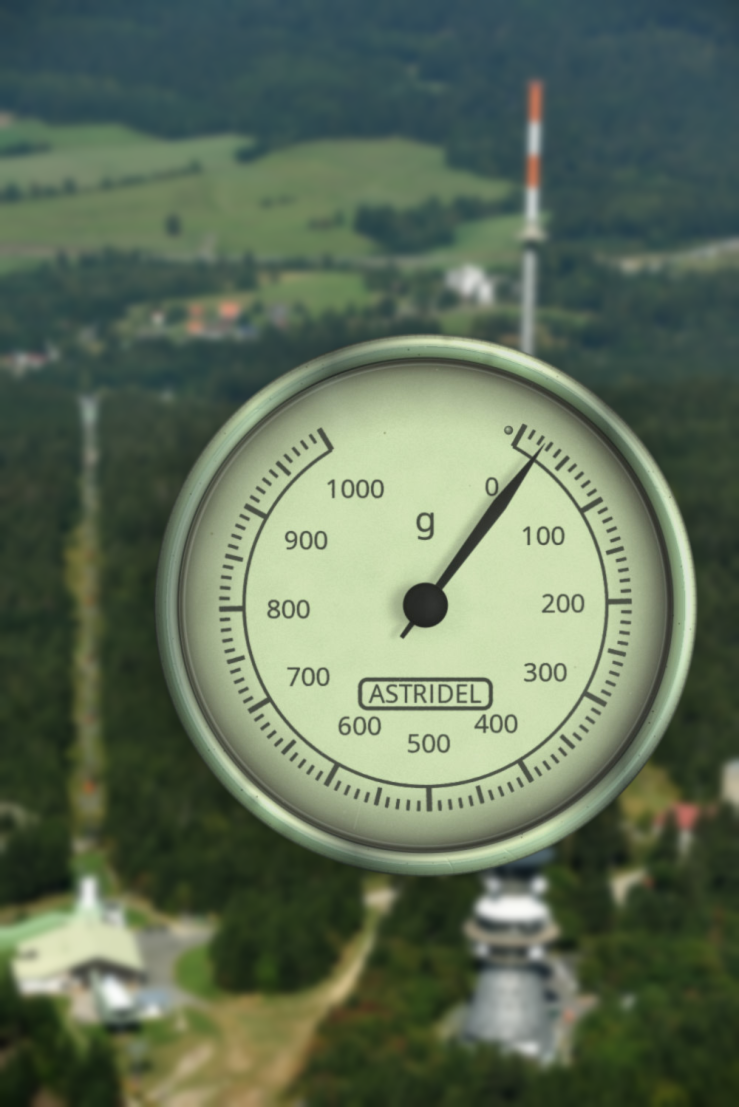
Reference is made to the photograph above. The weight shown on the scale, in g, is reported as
25 g
